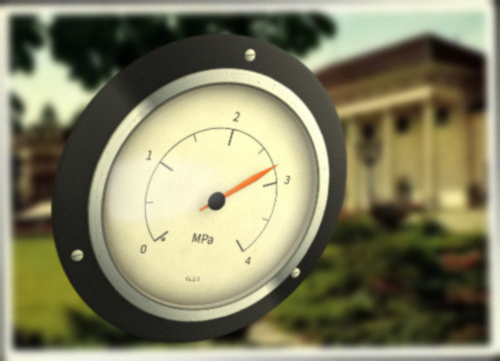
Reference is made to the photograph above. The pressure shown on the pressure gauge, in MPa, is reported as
2.75 MPa
